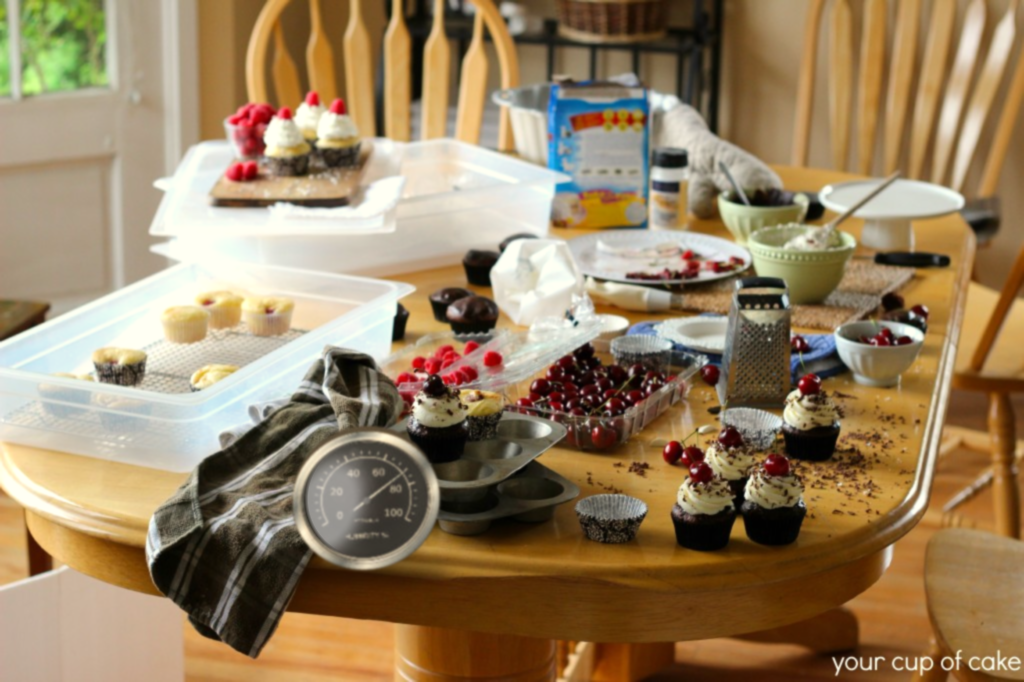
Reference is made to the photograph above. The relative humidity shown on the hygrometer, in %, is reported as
72 %
